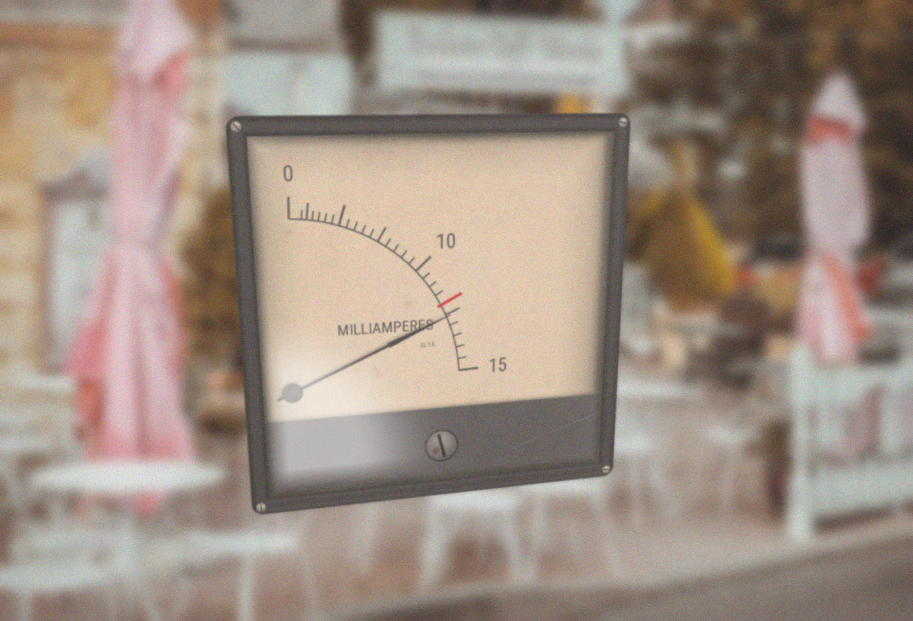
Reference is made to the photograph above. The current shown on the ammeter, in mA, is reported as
12.5 mA
